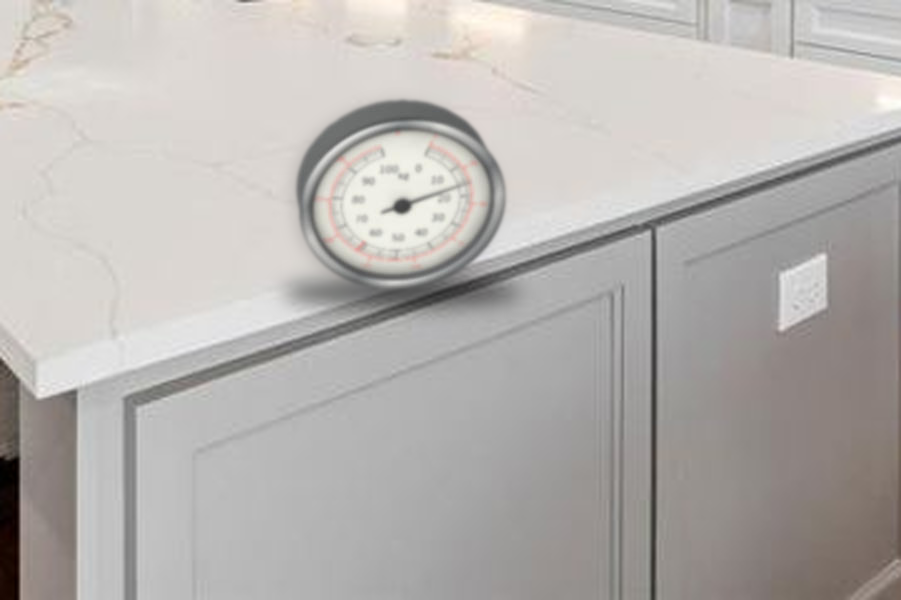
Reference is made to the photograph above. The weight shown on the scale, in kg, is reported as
15 kg
